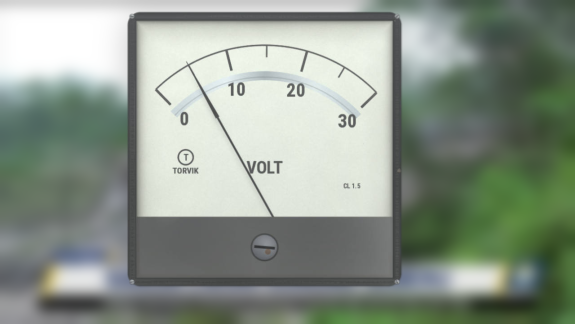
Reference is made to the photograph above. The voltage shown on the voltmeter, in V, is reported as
5 V
